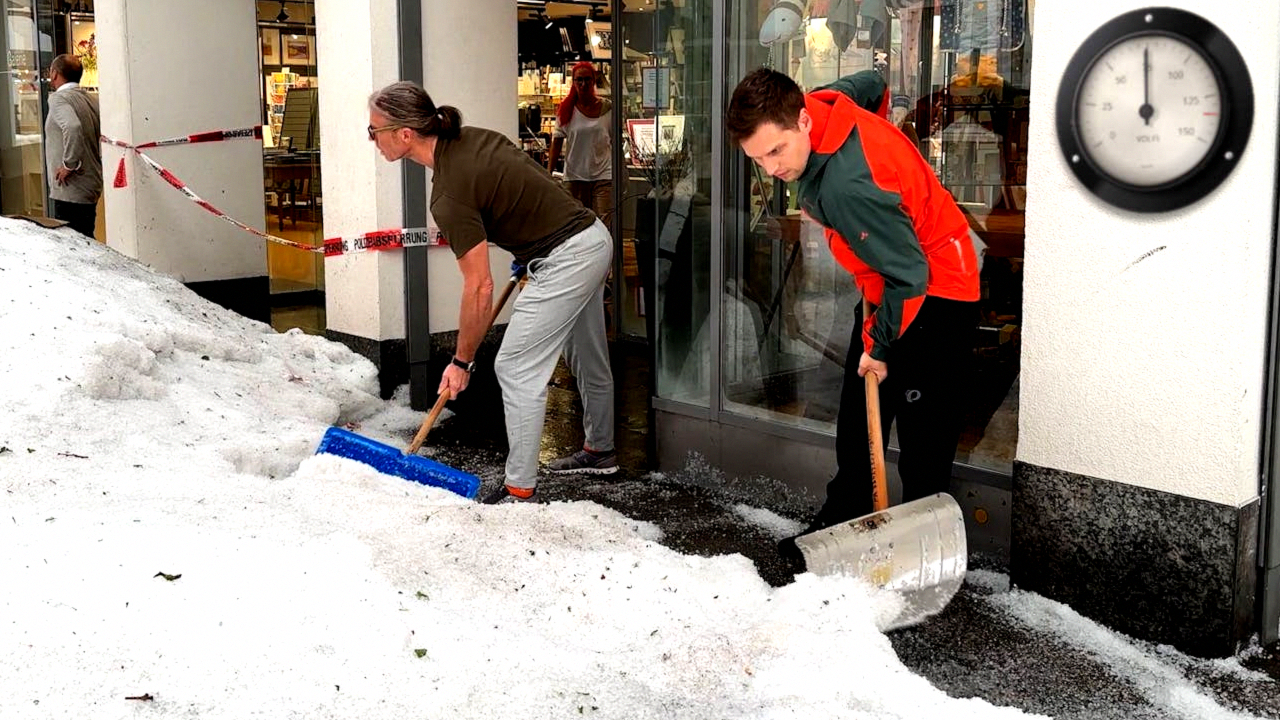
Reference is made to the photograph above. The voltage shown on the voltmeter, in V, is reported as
75 V
